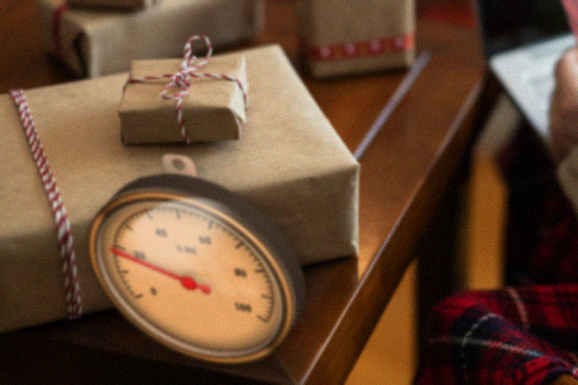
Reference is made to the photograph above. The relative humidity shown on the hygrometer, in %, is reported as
20 %
